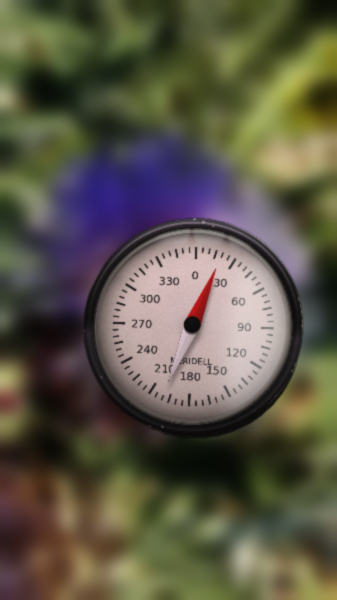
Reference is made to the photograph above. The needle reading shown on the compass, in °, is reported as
20 °
